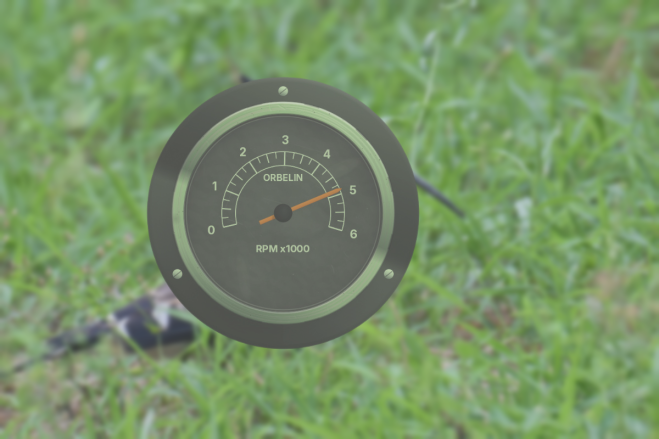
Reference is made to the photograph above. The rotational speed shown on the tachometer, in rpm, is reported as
4875 rpm
